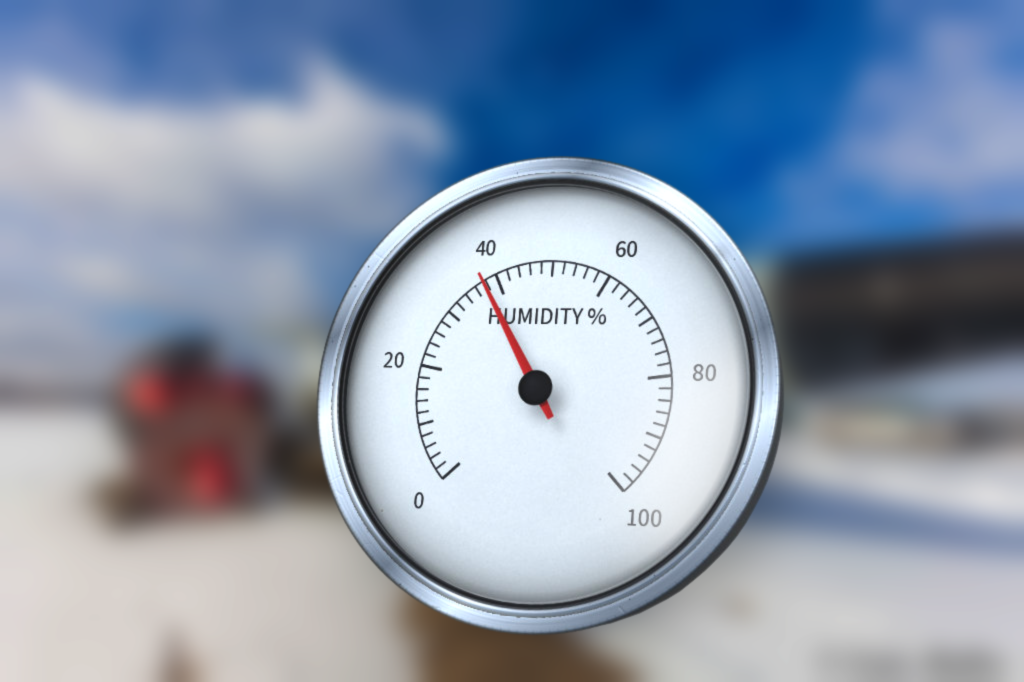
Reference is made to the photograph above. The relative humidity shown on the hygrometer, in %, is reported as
38 %
